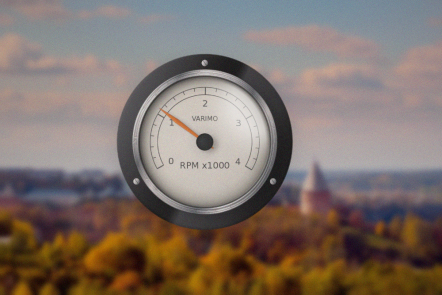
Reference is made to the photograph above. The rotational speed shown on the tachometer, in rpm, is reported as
1100 rpm
